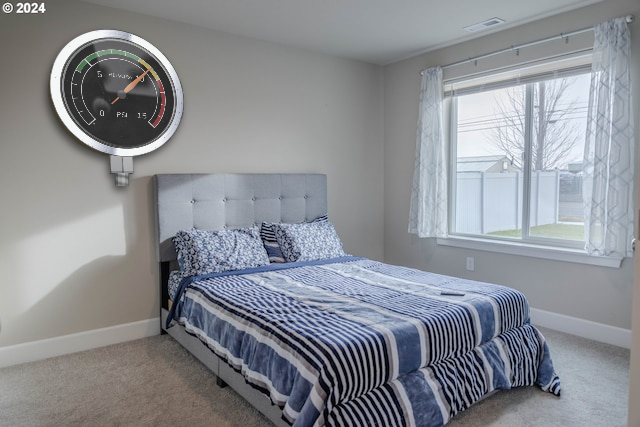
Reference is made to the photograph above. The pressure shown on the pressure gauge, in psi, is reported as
10 psi
